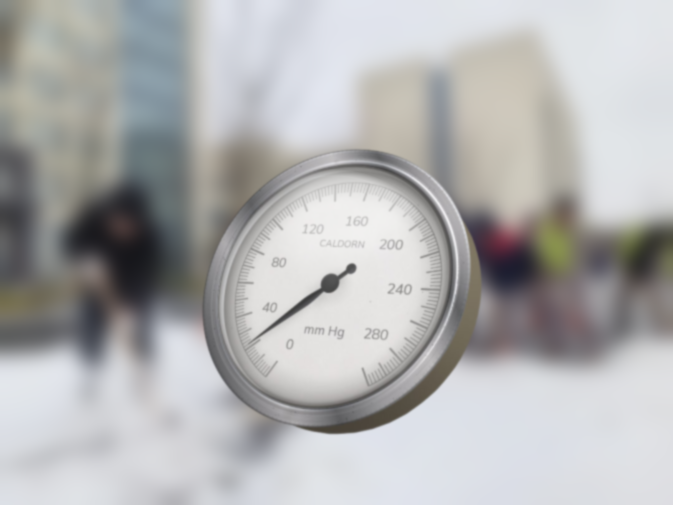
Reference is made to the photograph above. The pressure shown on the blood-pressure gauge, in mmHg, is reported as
20 mmHg
